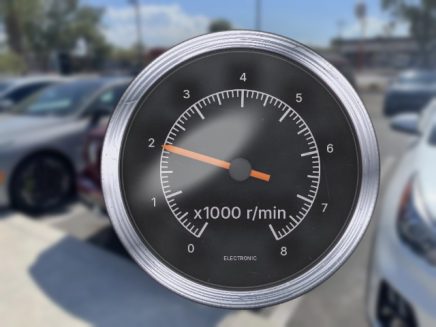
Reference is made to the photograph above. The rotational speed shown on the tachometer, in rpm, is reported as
2000 rpm
